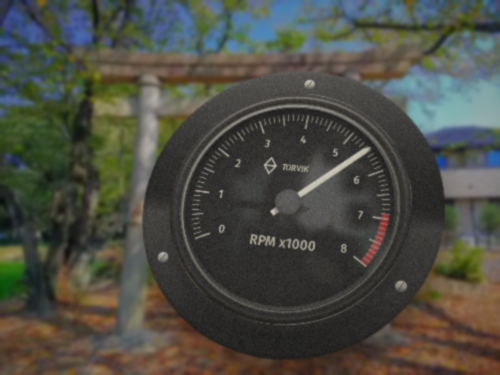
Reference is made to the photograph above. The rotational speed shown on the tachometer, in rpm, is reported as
5500 rpm
